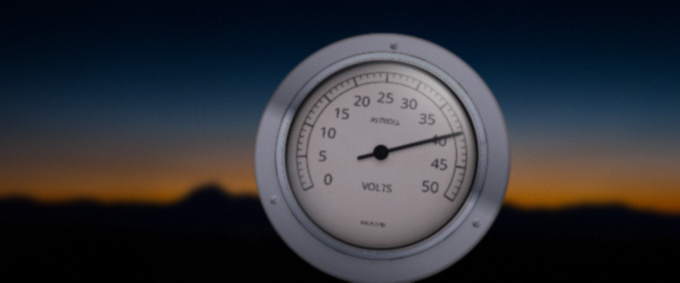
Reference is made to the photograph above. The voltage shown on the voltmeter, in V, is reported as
40 V
